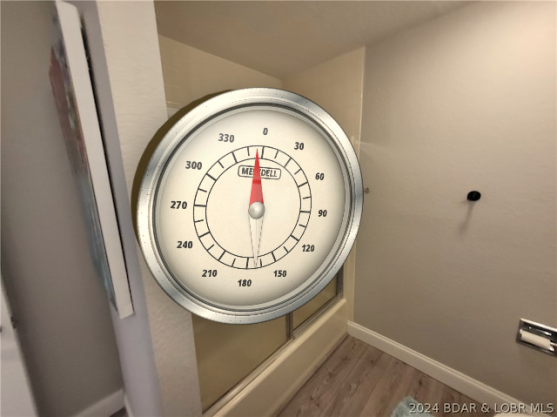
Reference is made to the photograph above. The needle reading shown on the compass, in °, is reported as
352.5 °
